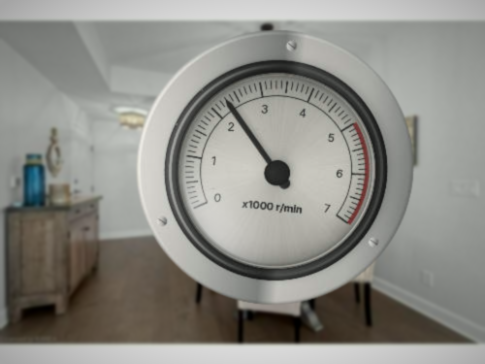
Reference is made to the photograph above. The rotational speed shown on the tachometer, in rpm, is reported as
2300 rpm
